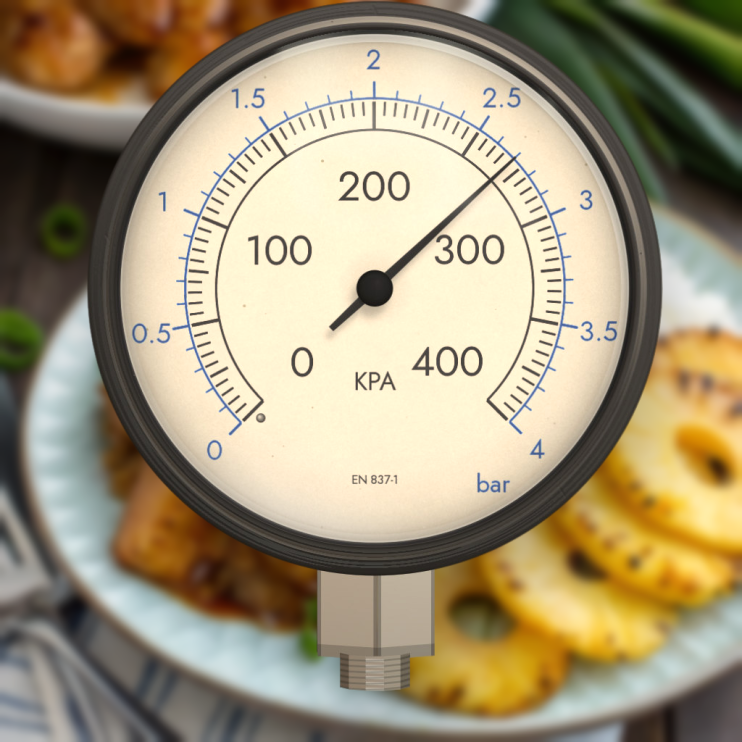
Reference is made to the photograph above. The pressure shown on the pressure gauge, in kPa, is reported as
270 kPa
